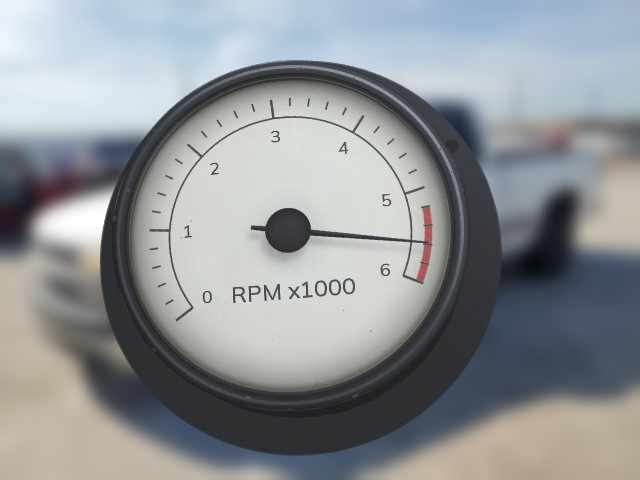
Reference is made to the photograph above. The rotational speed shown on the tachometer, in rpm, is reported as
5600 rpm
